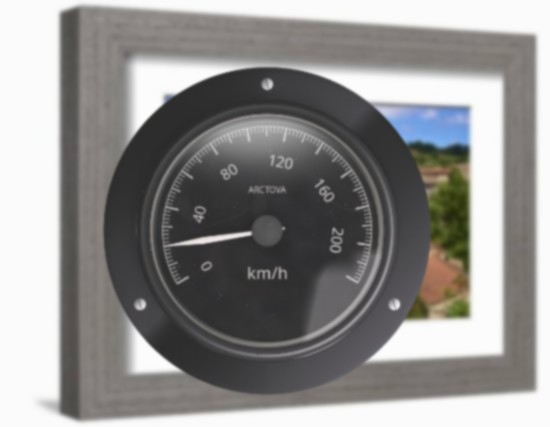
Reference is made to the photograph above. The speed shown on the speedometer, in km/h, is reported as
20 km/h
